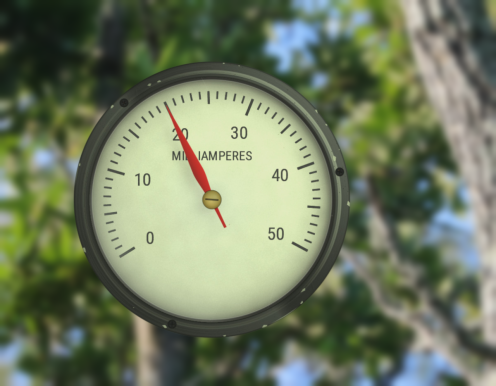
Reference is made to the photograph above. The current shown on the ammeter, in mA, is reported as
20 mA
